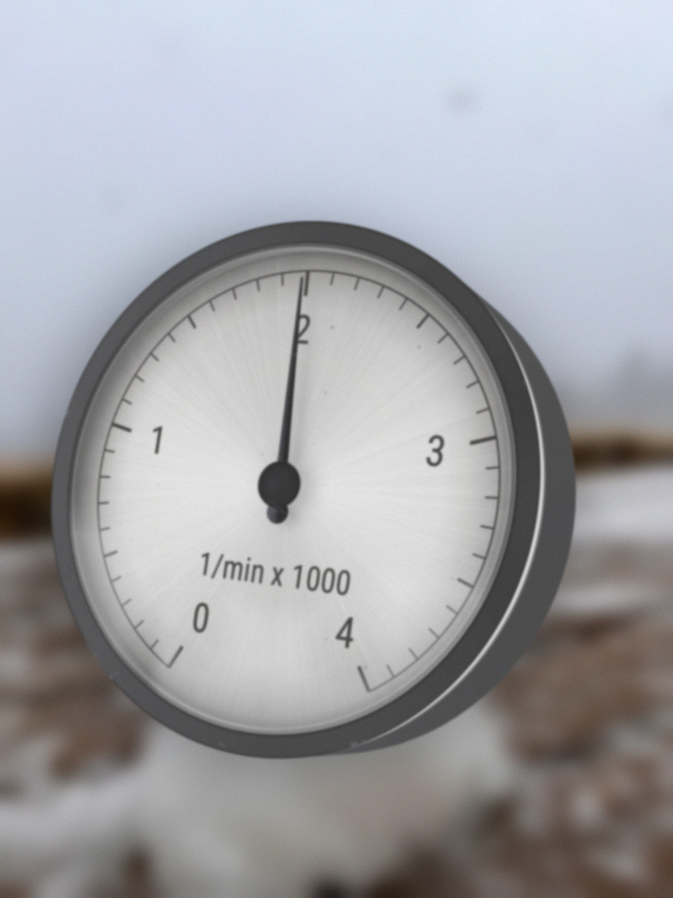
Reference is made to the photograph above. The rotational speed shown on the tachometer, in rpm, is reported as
2000 rpm
